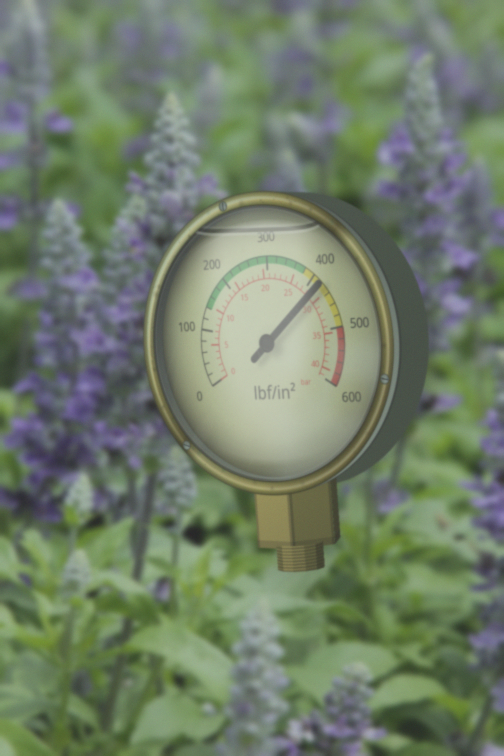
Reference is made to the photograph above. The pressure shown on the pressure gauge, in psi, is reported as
420 psi
